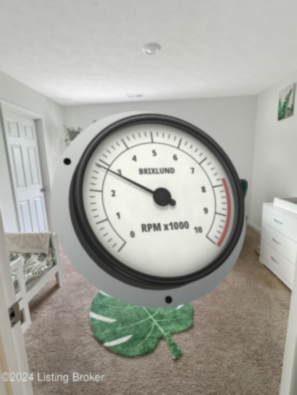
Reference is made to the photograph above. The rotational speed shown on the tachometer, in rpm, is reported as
2800 rpm
